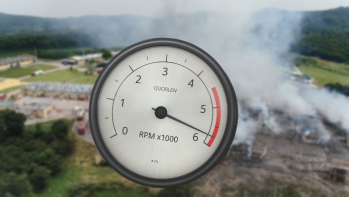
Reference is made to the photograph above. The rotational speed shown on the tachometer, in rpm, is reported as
5750 rpm
